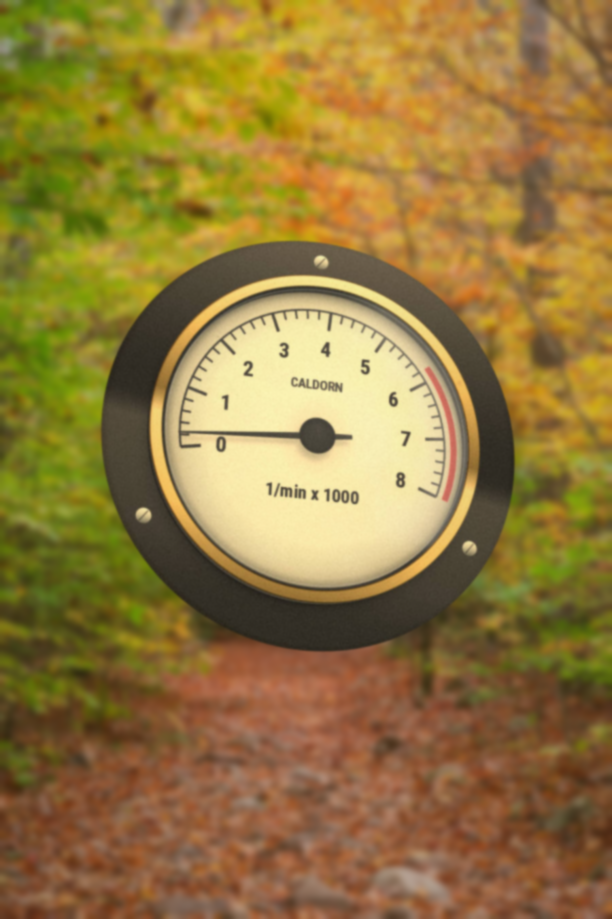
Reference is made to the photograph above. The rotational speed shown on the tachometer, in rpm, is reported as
200 rpm
